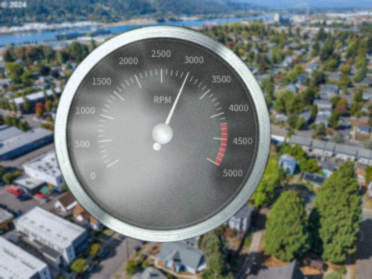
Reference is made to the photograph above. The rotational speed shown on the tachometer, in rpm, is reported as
3000 rpm
